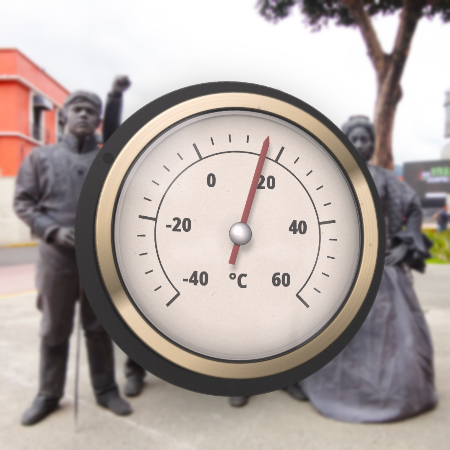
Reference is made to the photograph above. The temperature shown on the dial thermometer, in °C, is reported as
16 °C
